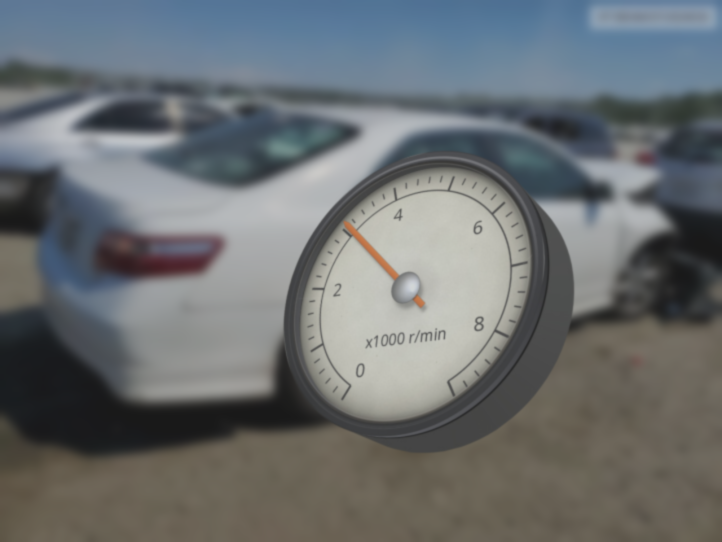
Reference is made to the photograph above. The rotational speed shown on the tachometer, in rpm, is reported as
3100 rpm
